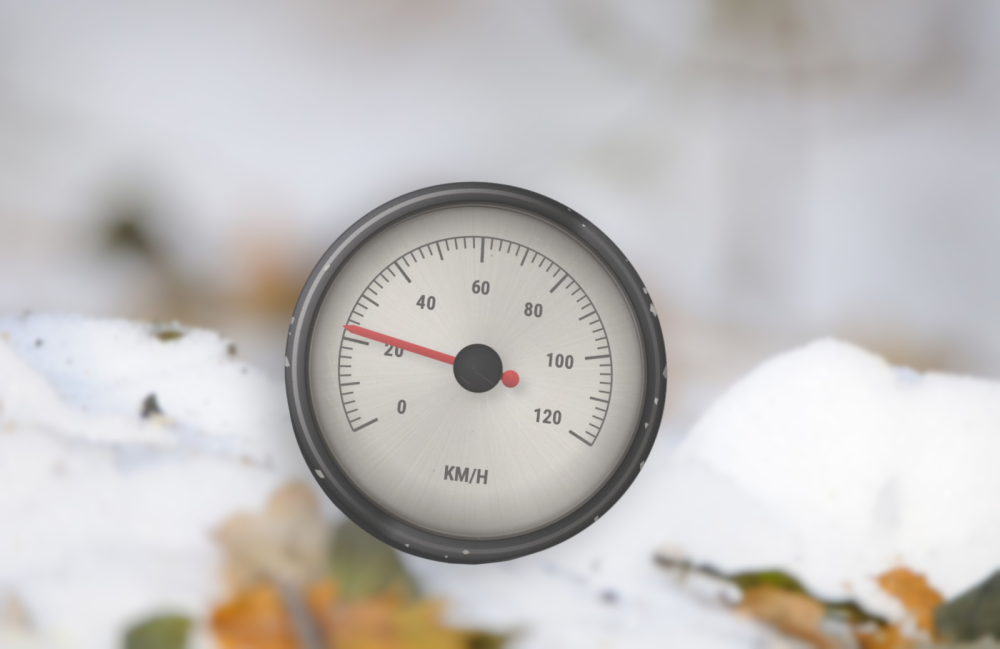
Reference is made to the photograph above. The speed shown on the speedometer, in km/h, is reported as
22 km/h
